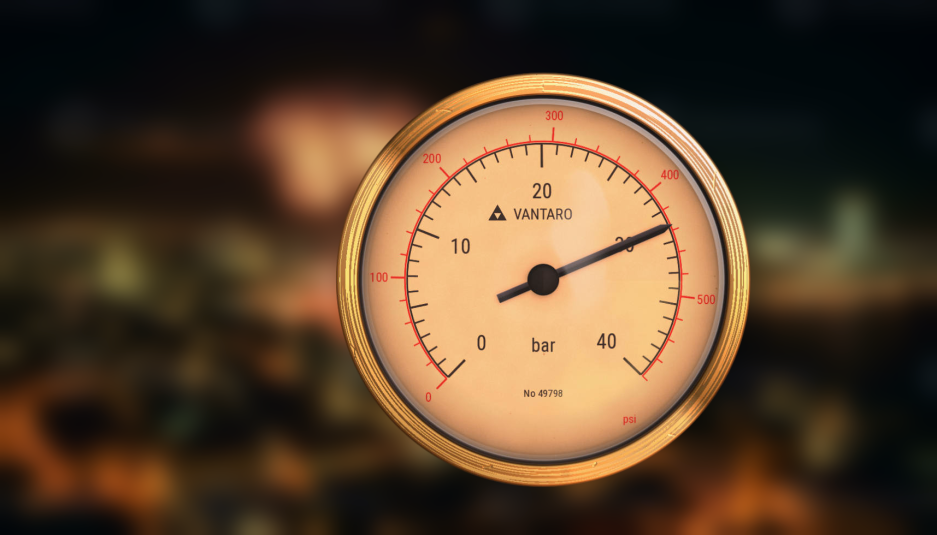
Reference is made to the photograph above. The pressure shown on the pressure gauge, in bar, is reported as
30 bar
